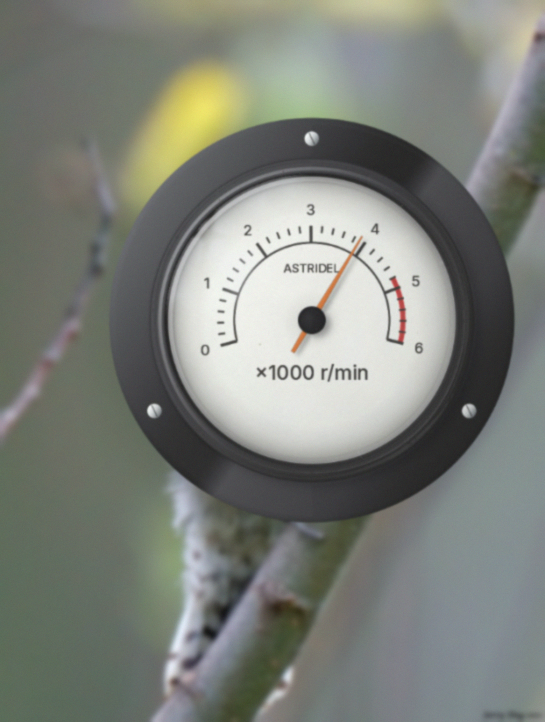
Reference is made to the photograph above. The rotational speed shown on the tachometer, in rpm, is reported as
3900 rpm
